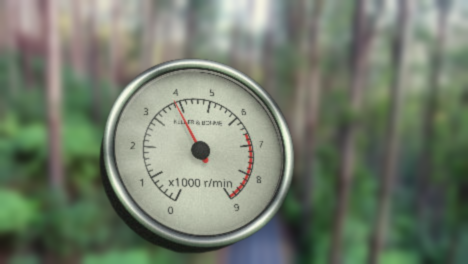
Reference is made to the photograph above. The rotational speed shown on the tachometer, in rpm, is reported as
3800 rpm
